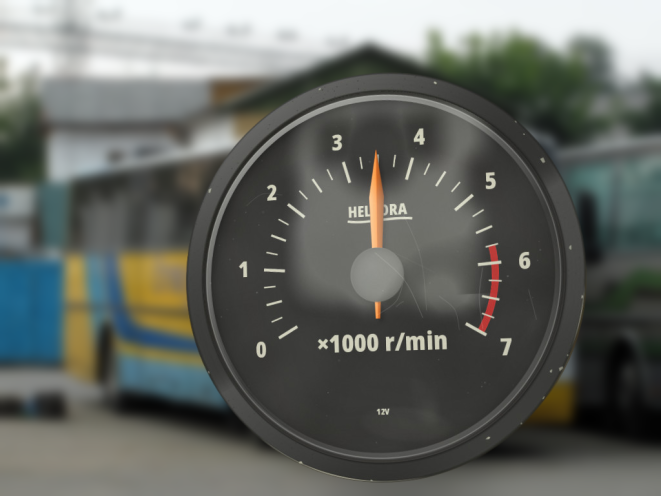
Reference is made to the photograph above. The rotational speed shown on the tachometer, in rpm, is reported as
3500 rpm
